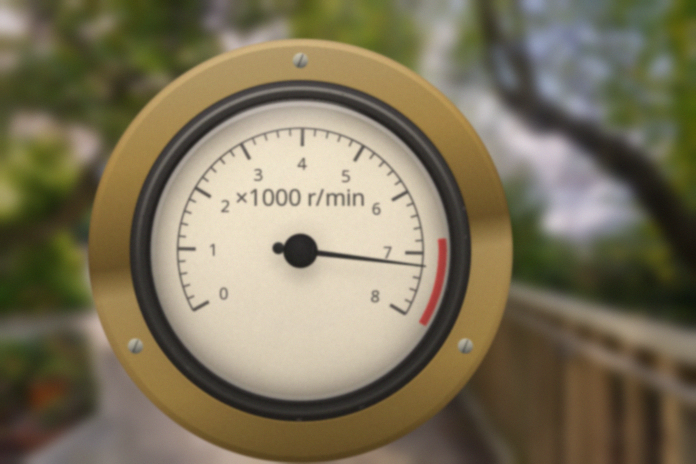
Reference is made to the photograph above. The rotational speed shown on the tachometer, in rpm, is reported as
7200 rpm
